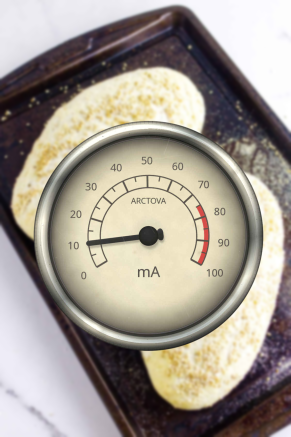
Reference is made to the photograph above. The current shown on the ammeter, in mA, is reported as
10 mA
